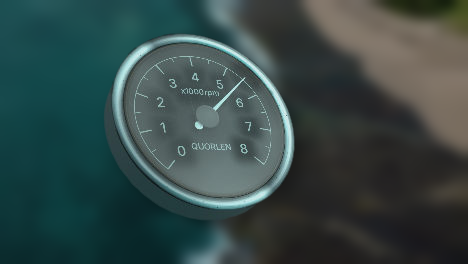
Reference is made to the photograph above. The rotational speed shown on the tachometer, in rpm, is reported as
5500 rpm
